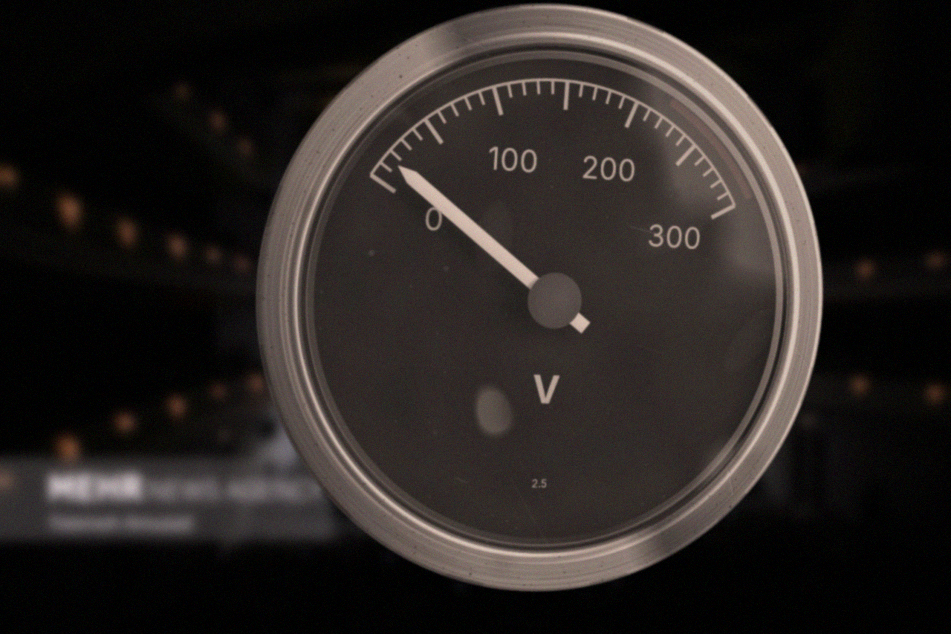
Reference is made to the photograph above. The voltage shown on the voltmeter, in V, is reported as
15 V
